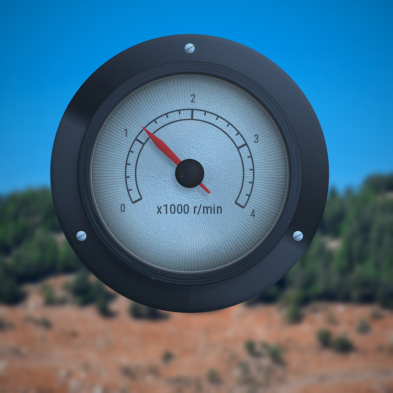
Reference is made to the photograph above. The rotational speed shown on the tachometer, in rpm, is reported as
1200 rpm
